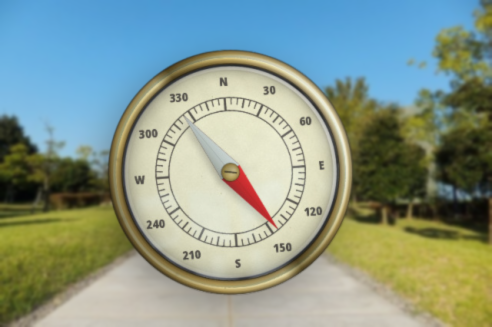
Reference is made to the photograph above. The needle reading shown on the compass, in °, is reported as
145 °
